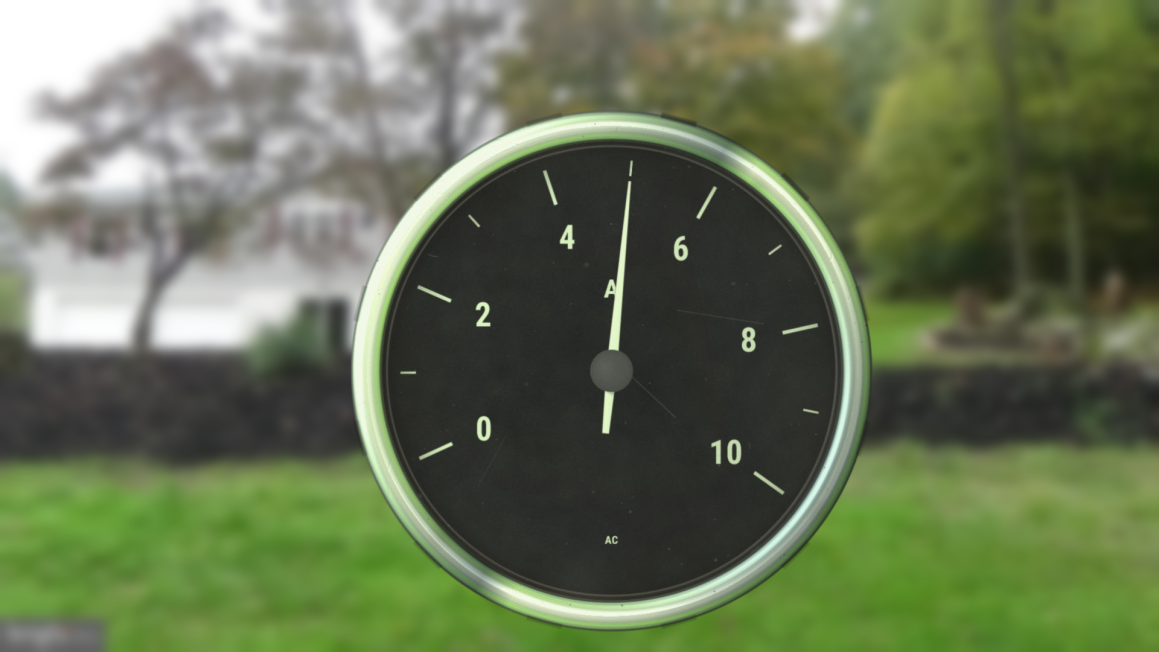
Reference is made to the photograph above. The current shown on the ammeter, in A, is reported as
5 A
